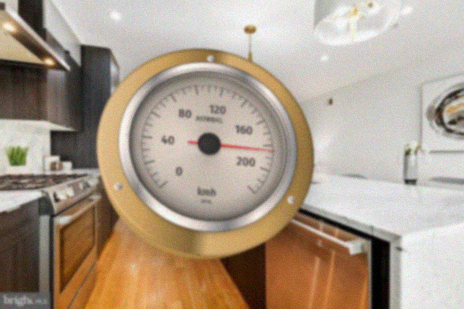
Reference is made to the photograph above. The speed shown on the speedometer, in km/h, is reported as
185 km/h
